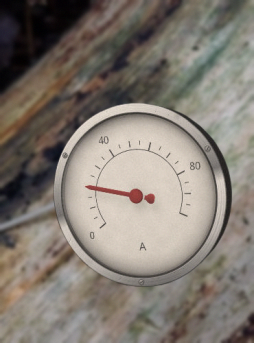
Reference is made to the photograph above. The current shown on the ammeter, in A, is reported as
20 A
